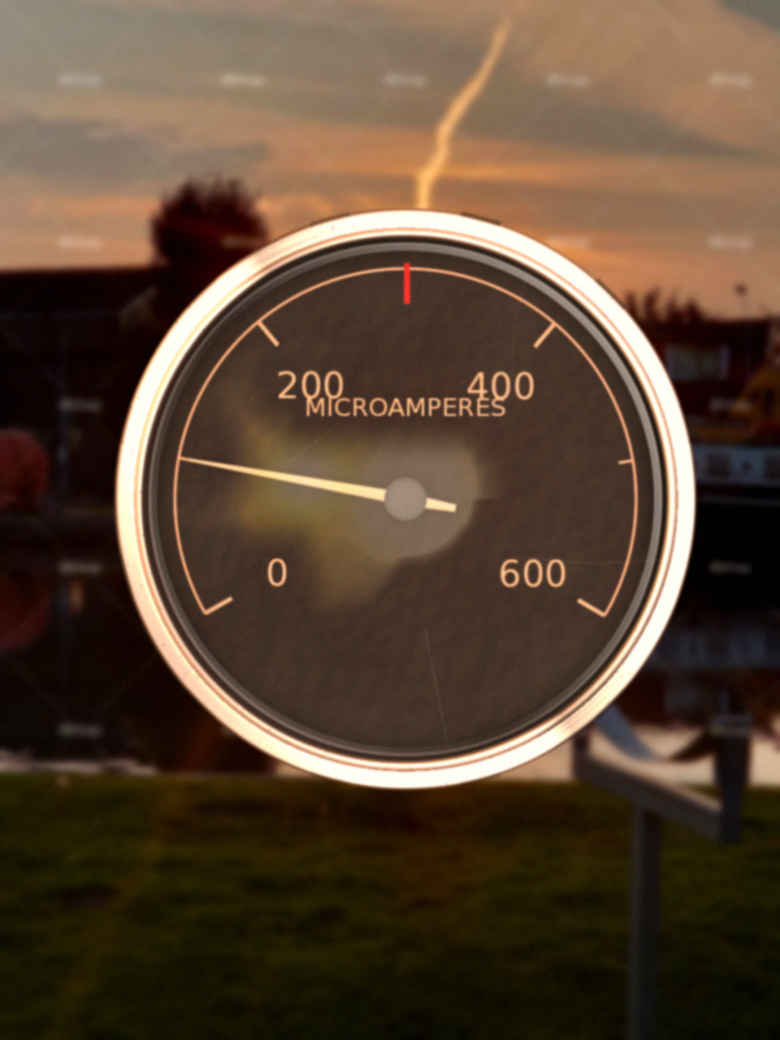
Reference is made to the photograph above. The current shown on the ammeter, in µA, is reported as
100 µA
